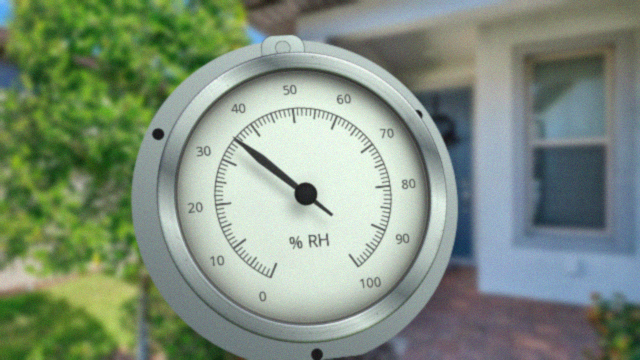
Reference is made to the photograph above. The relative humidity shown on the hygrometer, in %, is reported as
35 %
